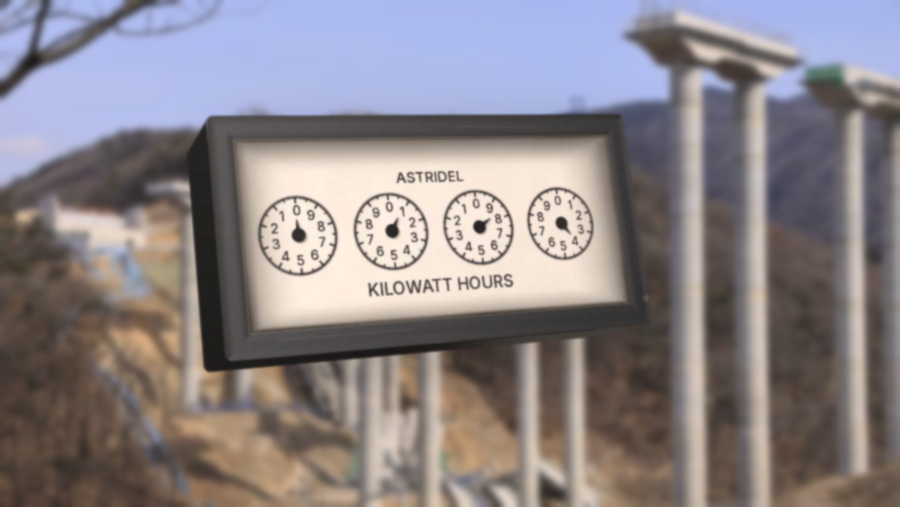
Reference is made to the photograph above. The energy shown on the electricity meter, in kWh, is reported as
84 kWh
